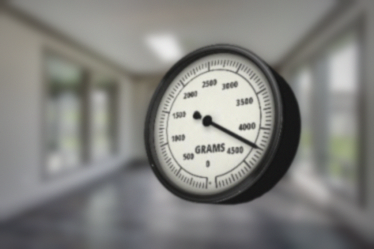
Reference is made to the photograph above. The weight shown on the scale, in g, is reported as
4250 g
